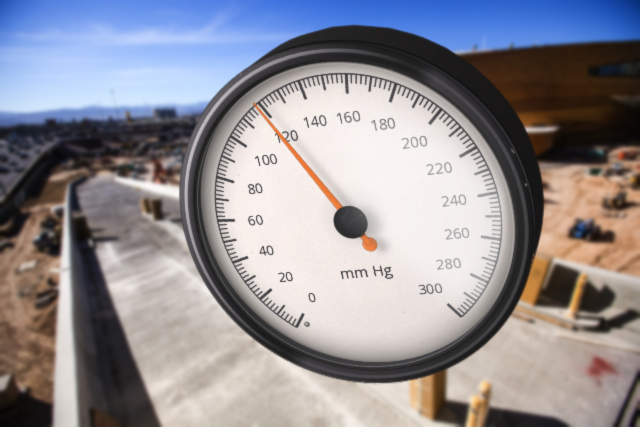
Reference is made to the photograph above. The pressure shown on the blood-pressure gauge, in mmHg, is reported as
120 mmHg
